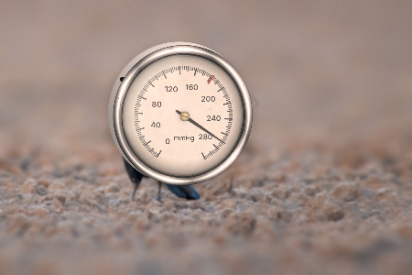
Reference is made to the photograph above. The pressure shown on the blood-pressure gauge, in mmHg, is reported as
270 mmHg
